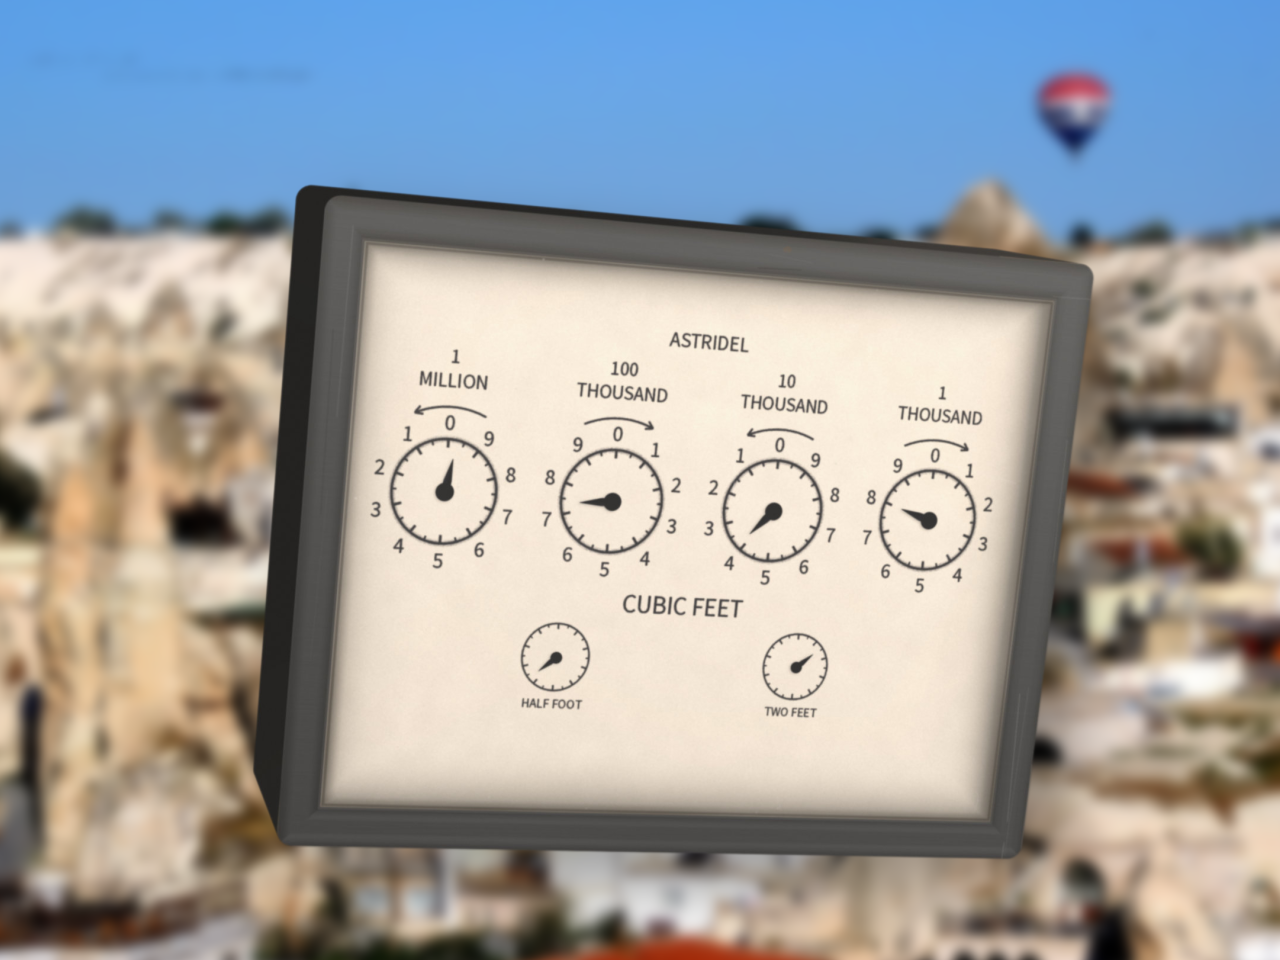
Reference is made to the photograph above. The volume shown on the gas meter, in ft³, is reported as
973800 ft³
